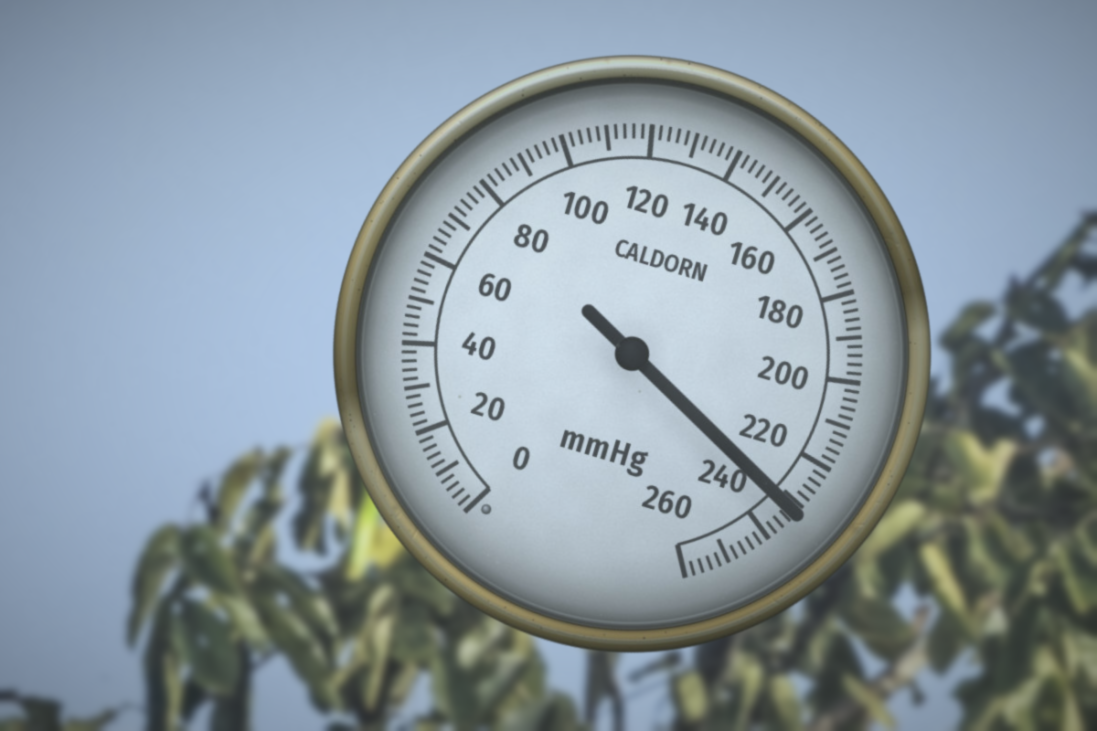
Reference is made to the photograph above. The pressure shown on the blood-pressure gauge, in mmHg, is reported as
232 mmHg
